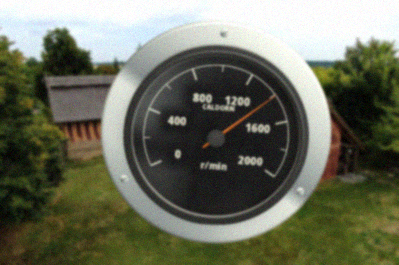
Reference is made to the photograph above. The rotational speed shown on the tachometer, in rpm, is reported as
1400 rpm
